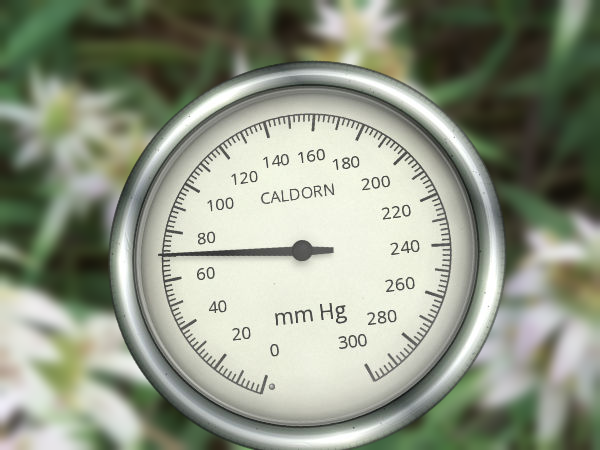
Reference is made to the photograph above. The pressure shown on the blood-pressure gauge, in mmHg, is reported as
70 mmHg
